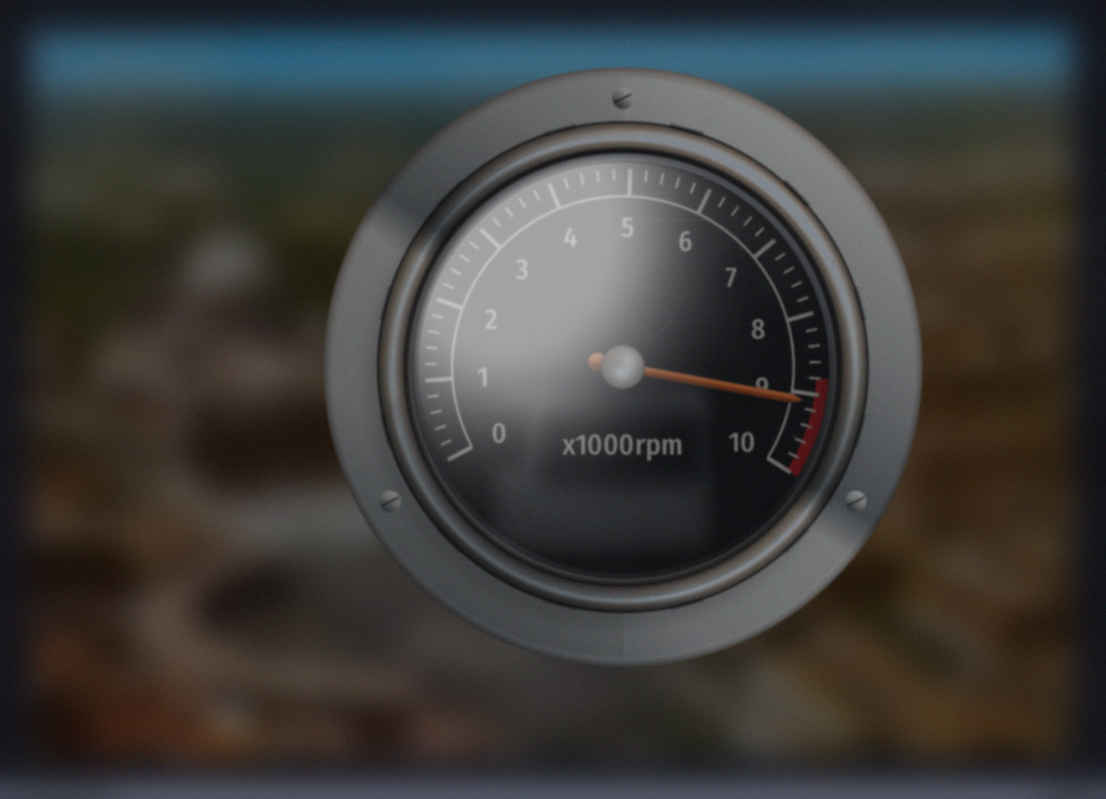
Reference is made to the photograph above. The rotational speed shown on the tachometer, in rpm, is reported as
9100 rpm
